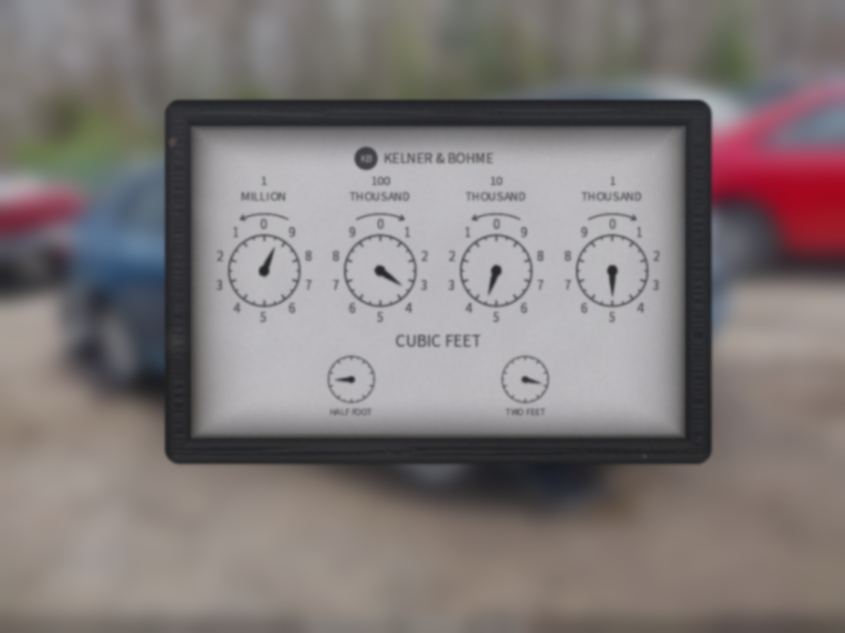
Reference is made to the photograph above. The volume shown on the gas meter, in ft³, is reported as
934500 ft³
